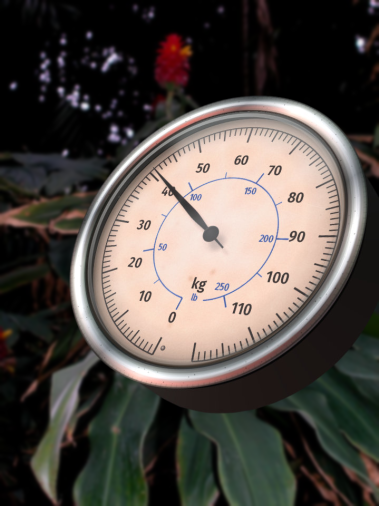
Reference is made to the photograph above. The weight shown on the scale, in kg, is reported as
41 kg
